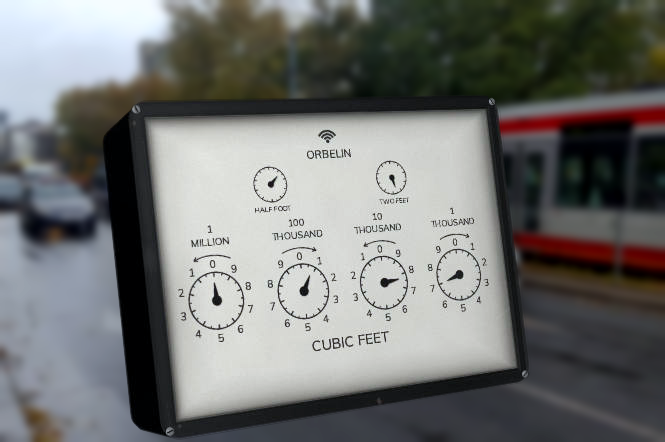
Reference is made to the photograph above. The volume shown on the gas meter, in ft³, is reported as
7700 ft³
